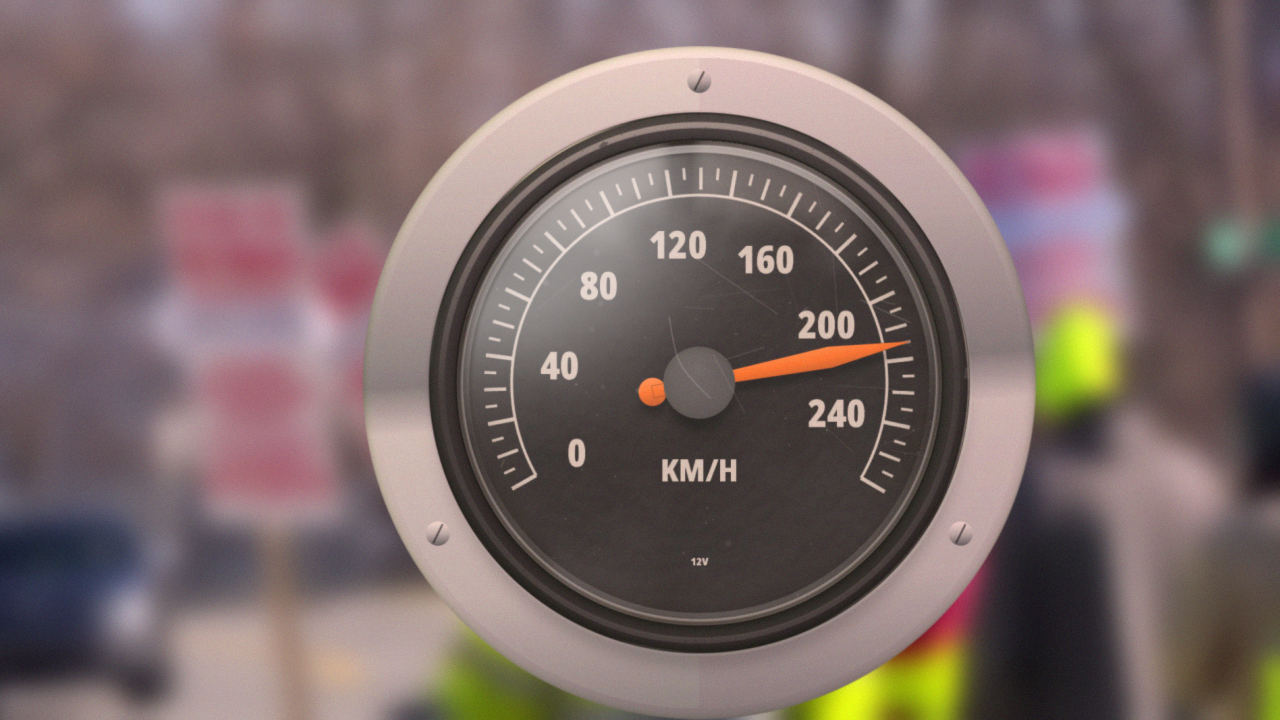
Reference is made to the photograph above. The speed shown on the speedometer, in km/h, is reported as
215 km/h
